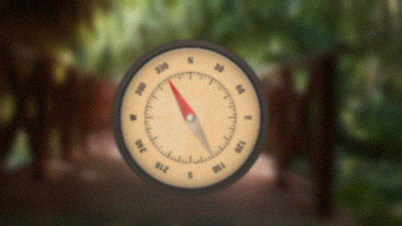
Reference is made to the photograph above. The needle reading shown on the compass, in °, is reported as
330 °
